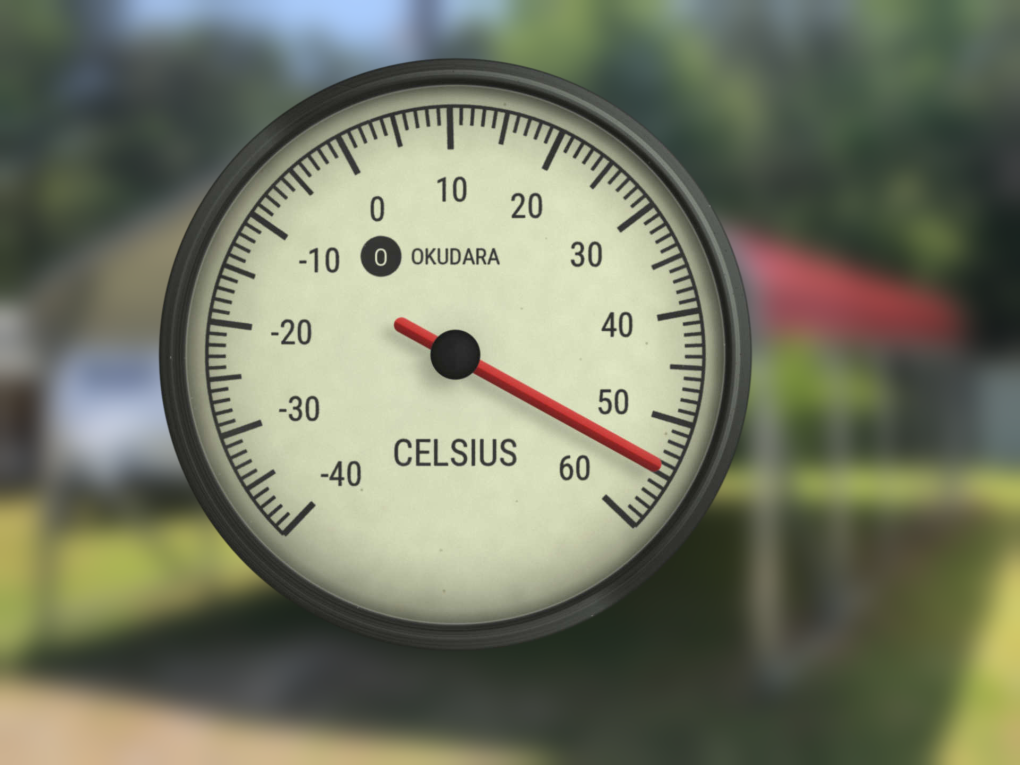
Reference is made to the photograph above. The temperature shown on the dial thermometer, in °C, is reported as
54.5 °C
